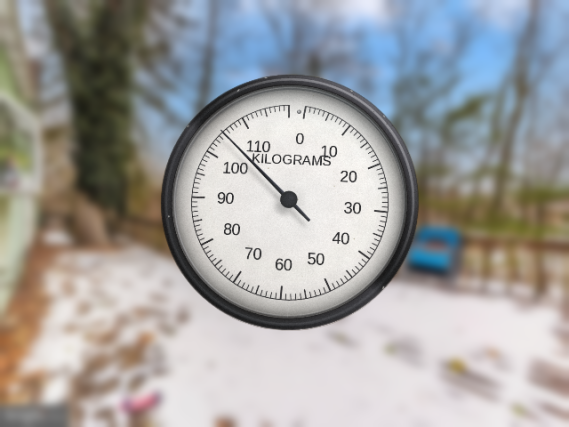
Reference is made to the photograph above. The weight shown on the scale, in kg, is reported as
105 kg
